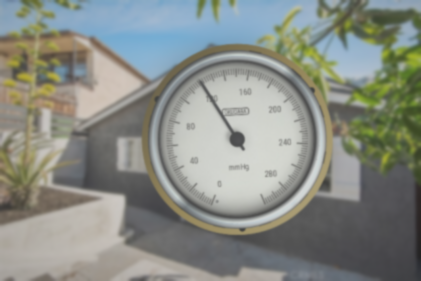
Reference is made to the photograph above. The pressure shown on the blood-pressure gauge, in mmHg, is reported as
120 mmHg
